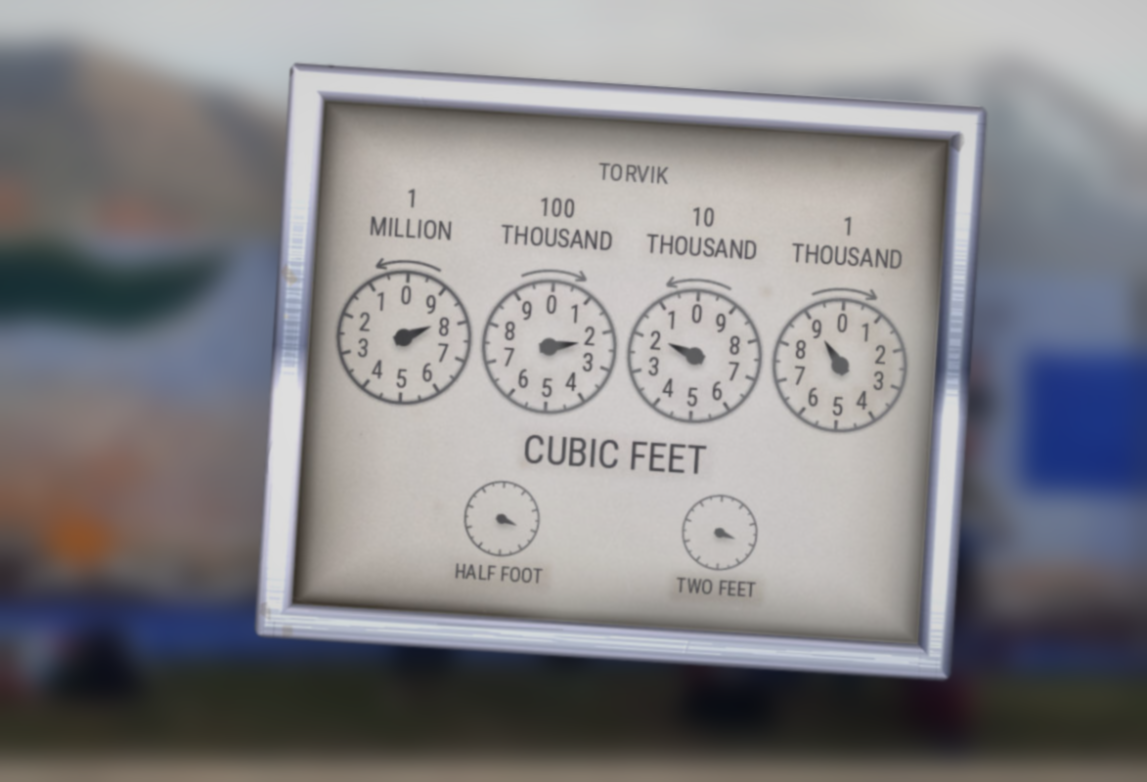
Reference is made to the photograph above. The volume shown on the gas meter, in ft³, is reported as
821900 ft³
